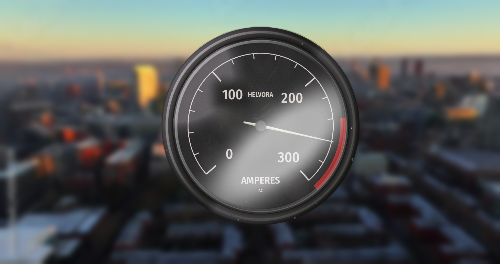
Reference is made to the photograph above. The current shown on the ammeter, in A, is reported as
260 A
